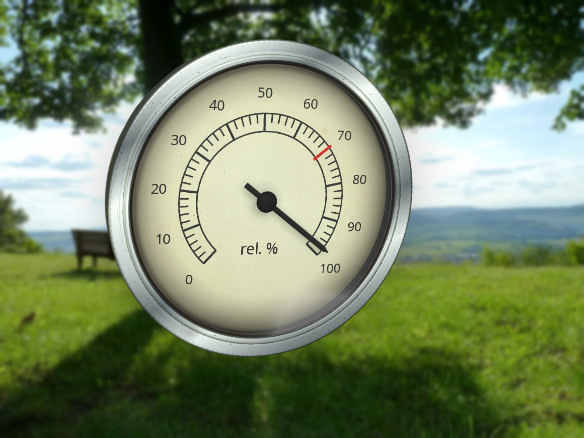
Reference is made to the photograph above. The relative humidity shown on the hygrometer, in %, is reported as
98 %
